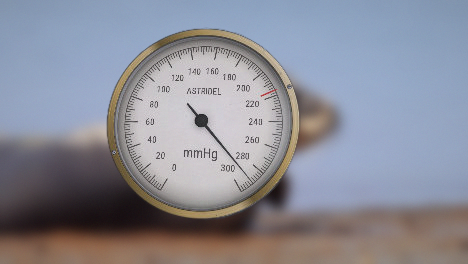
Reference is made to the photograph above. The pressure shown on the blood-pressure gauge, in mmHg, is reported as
290 mmHg
